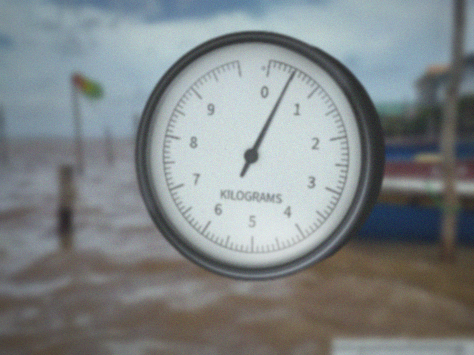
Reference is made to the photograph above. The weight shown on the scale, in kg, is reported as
0.5 kg
